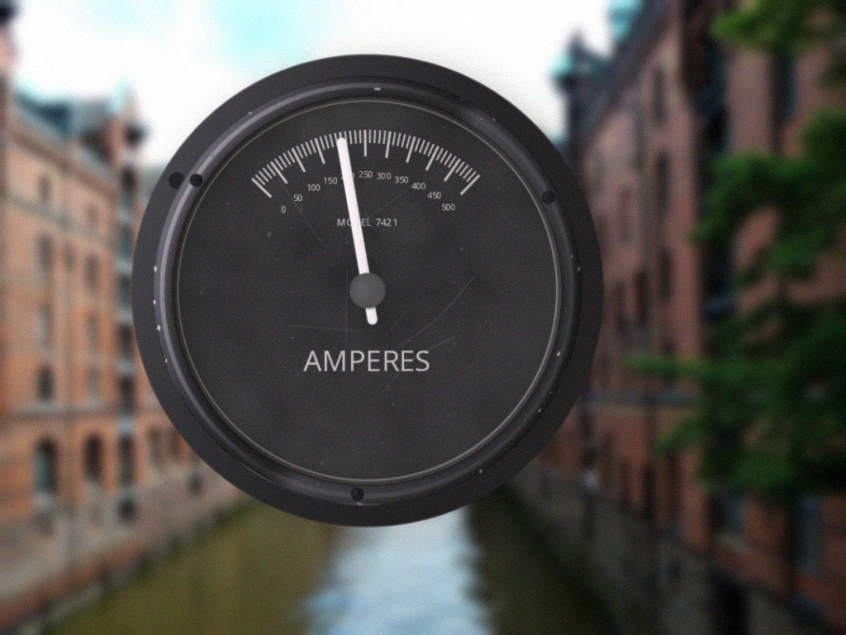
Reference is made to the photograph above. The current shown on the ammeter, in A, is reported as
200 A
